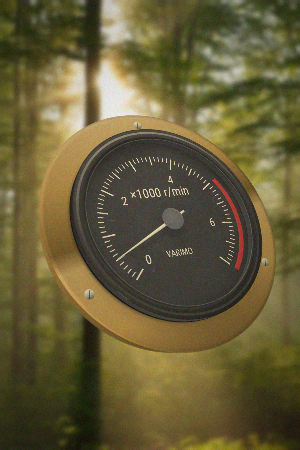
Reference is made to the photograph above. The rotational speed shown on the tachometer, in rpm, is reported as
500 rpm
